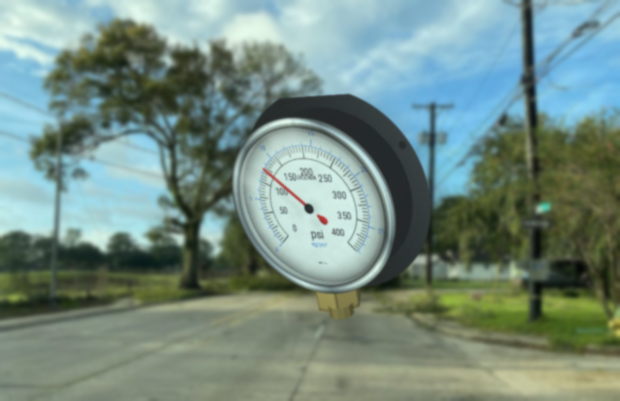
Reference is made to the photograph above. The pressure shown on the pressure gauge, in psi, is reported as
125 psi
